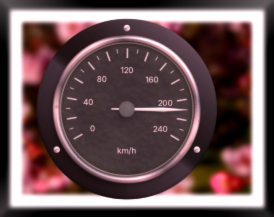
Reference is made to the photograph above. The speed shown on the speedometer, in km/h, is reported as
210 km/h
